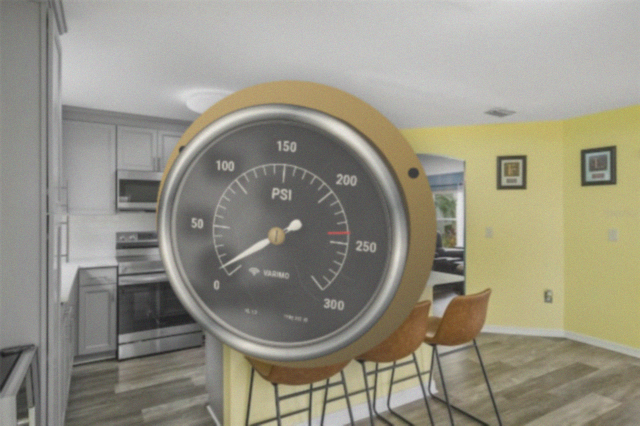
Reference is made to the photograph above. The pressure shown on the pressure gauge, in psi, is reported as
10 psi
